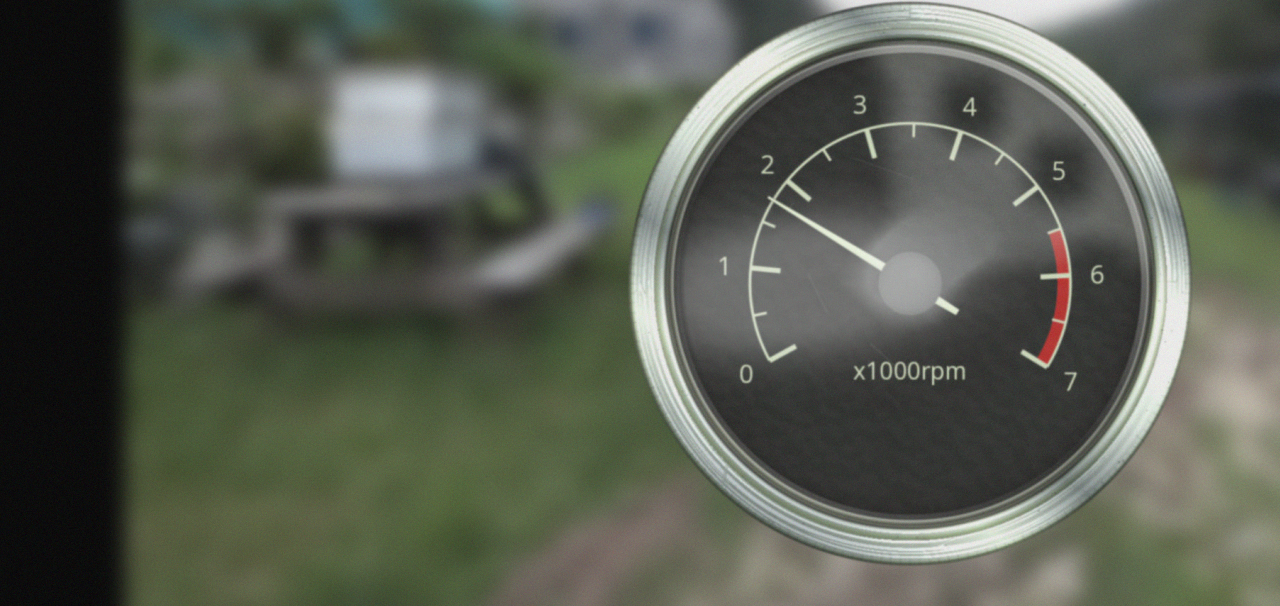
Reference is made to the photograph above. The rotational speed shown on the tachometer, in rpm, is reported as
1750 rpm
